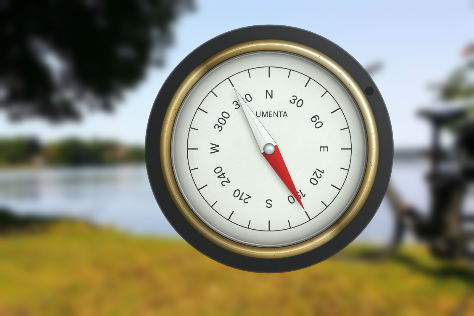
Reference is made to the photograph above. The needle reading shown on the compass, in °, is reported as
150 °
